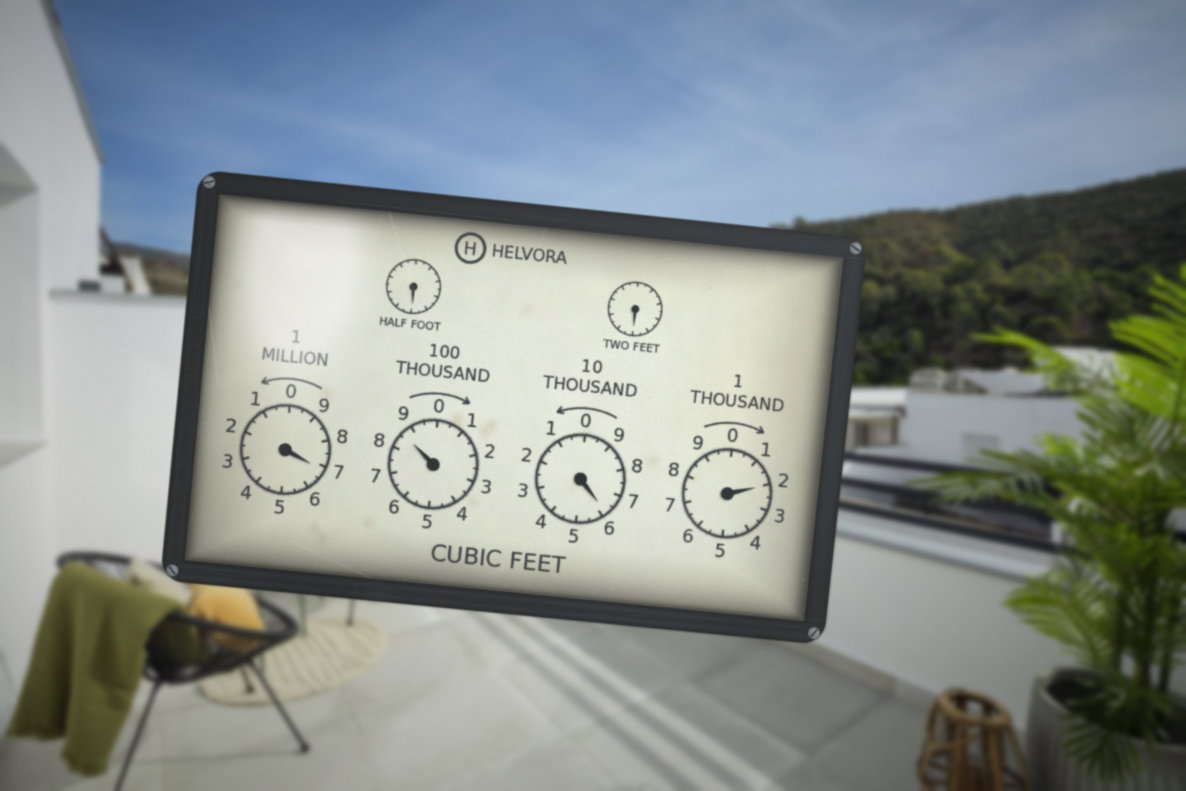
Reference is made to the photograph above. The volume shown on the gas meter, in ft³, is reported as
686200 ft³
